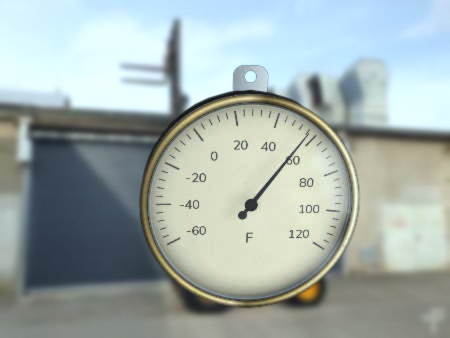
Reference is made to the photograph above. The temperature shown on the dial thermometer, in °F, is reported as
56 °F
